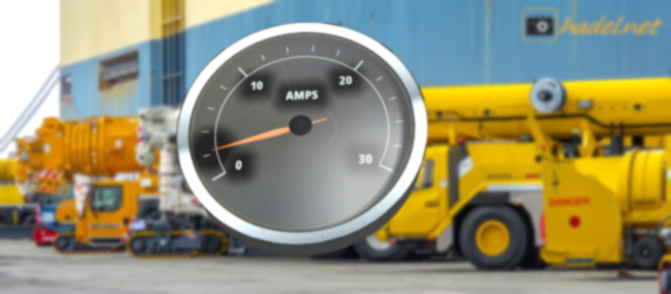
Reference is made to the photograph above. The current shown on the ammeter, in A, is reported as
2 A
